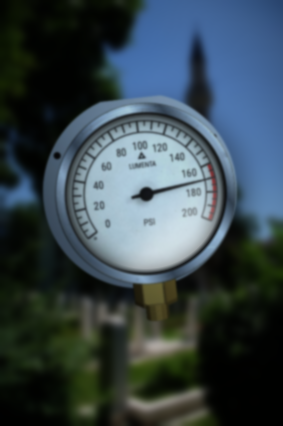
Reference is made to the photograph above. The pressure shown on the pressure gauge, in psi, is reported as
170 psi
